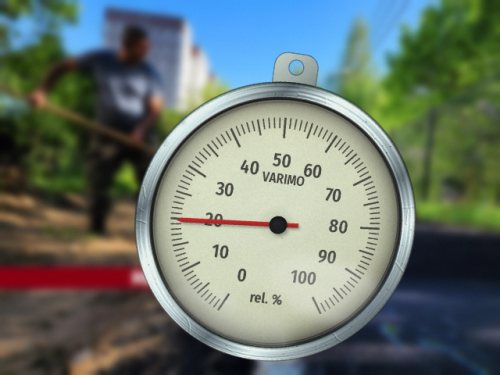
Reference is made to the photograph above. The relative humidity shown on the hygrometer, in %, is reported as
20 %
